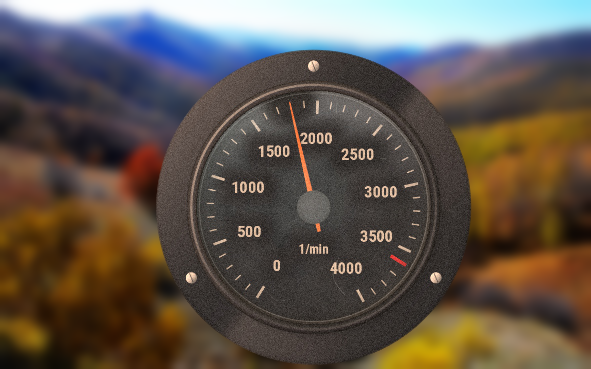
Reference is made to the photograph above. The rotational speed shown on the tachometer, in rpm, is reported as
1800 rpm
